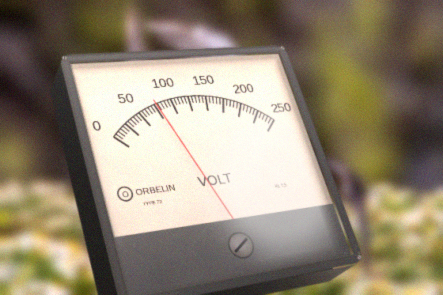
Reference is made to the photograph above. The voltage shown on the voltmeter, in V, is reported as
75 V
